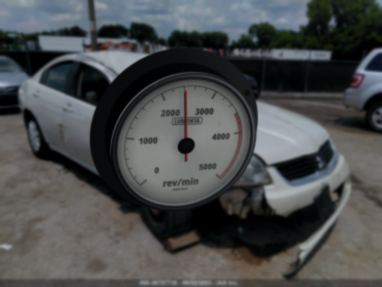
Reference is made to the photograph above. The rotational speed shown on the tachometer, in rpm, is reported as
2400 rpm
